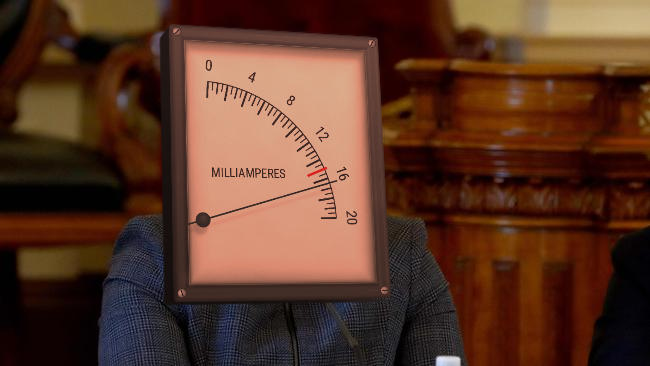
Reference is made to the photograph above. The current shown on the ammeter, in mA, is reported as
16.5 mA
